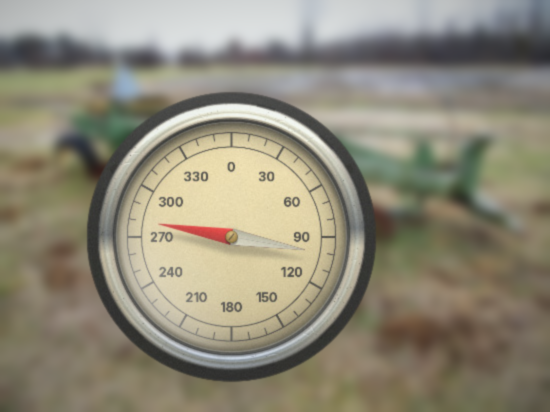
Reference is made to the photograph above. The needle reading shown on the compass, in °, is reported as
280 °
